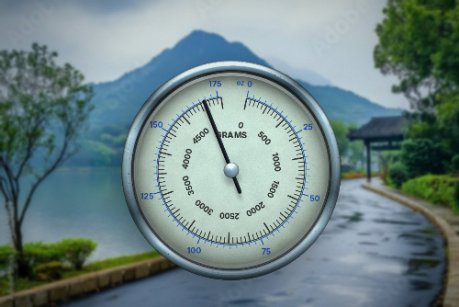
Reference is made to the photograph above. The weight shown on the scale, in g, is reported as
4800 g
